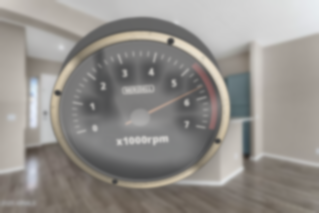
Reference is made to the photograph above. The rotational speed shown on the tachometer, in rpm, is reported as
5600 rpm
